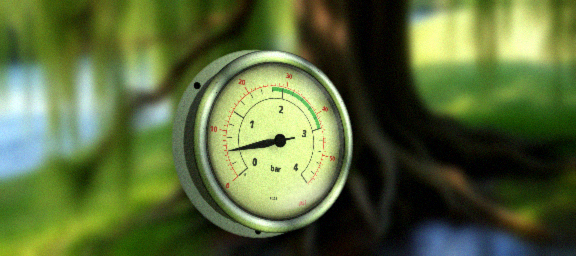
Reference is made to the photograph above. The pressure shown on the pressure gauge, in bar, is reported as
0.4 bar
